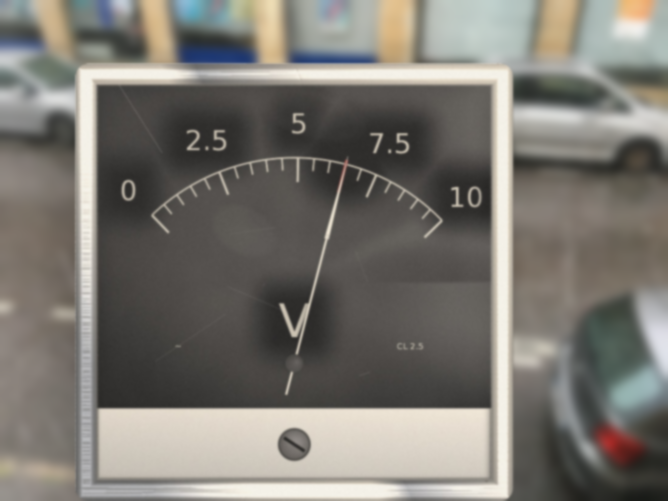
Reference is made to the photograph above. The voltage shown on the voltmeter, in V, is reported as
6.5 V
